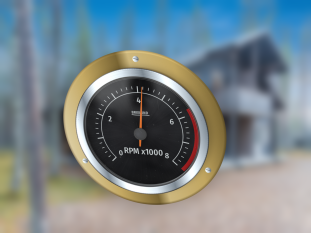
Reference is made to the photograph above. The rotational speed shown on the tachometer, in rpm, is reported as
4200 rpm
